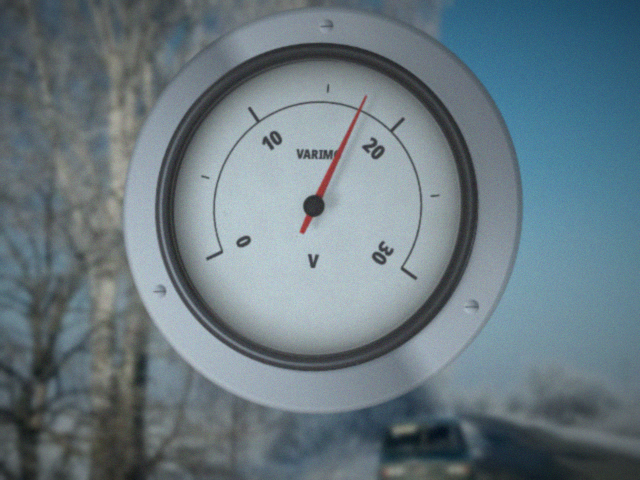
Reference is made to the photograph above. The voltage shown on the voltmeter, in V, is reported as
17.5 V
